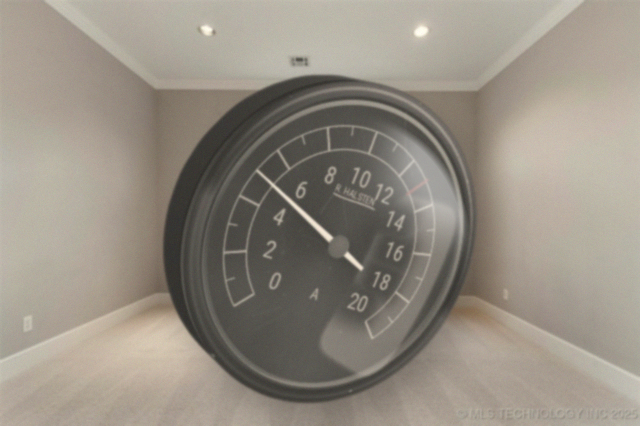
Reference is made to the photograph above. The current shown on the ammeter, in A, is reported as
5 A
